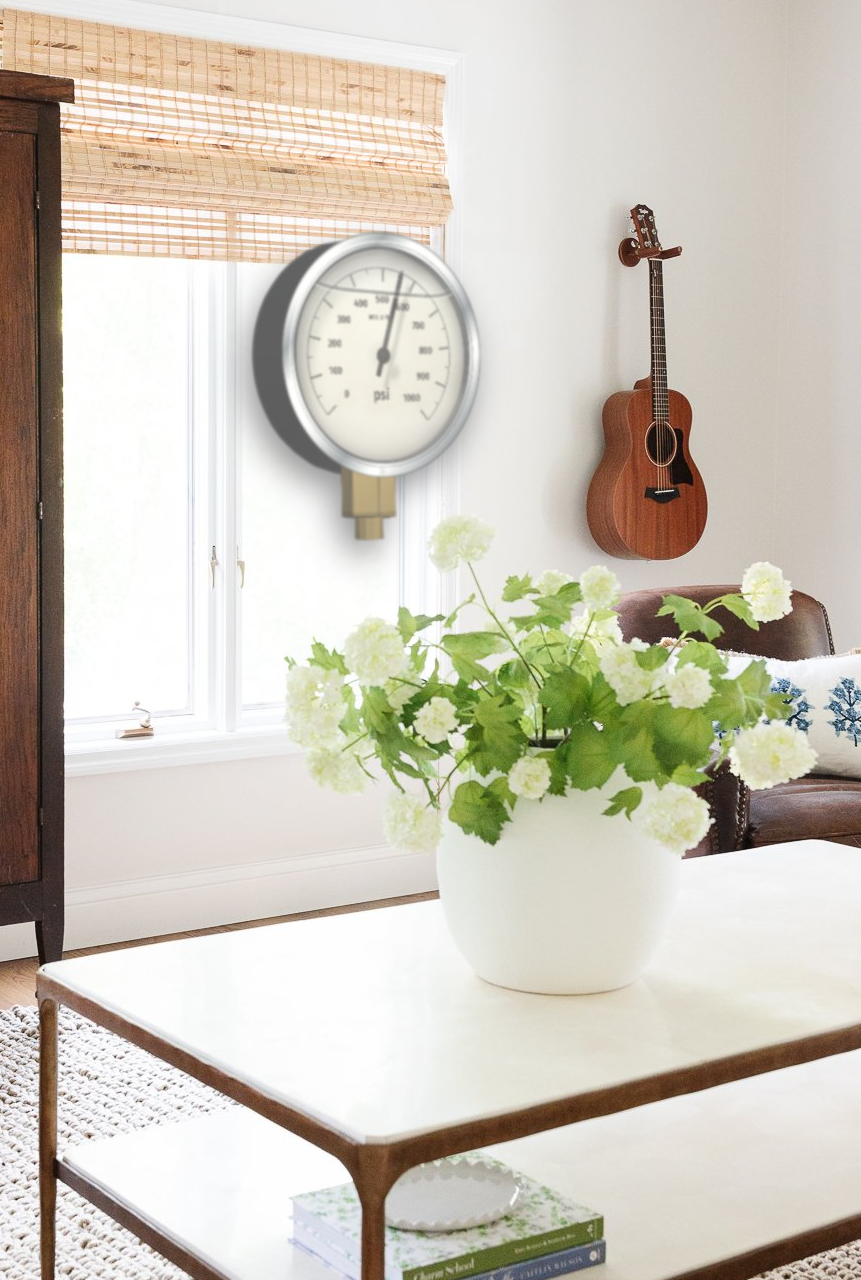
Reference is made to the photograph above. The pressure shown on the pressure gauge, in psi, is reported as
550 psi
